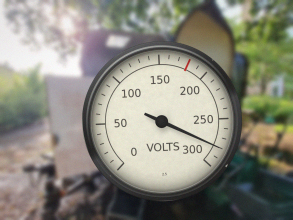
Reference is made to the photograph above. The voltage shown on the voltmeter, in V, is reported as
280 V
